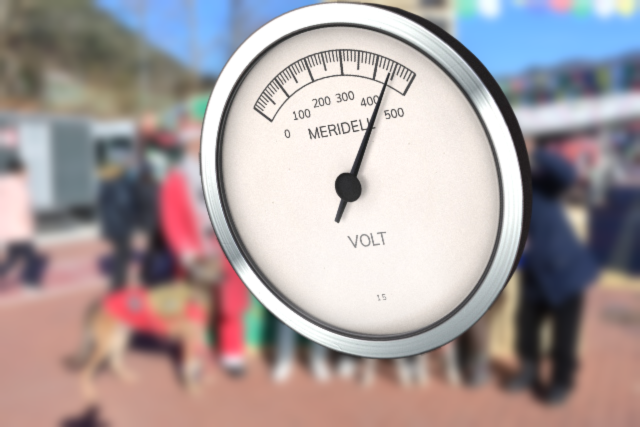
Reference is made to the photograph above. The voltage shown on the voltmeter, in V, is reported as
450 V
